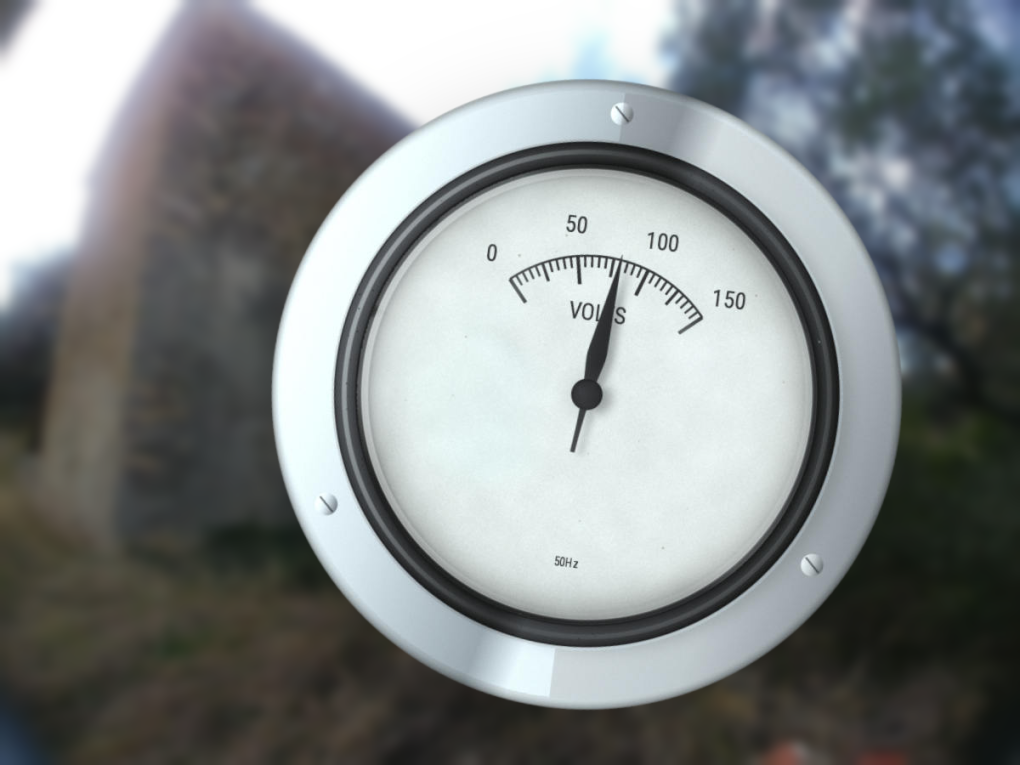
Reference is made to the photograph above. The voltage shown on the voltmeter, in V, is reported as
80 V
